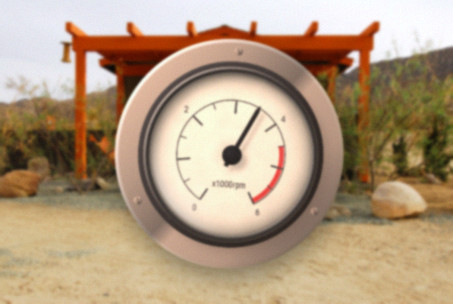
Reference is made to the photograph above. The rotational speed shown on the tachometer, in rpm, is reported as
3500 rpm
